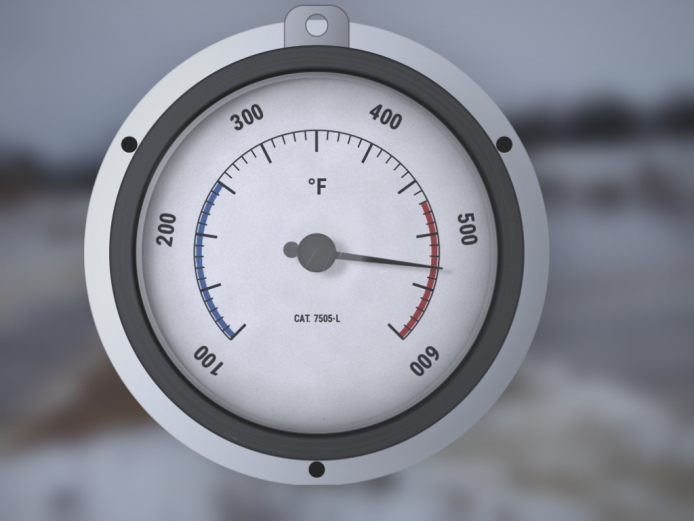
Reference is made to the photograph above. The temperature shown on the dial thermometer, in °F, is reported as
530 °F
